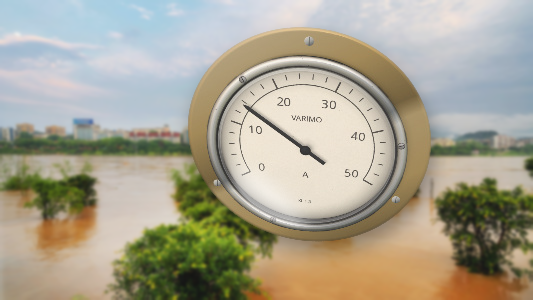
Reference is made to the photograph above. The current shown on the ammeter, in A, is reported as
14 A
